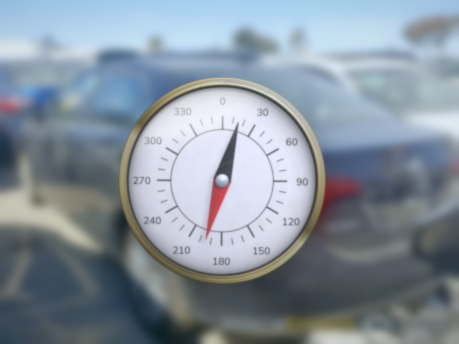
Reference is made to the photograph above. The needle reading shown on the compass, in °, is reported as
195 °
